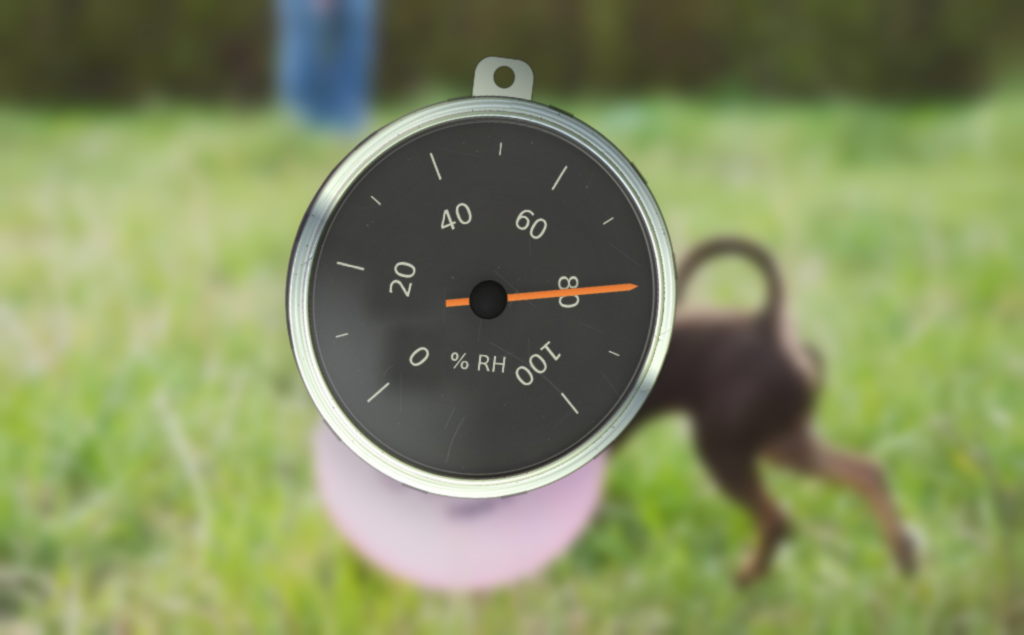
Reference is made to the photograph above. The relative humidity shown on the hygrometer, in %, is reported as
80 %
